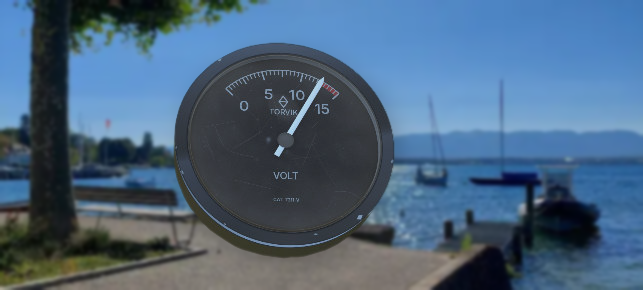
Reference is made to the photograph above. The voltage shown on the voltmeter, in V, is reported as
12.5 V
